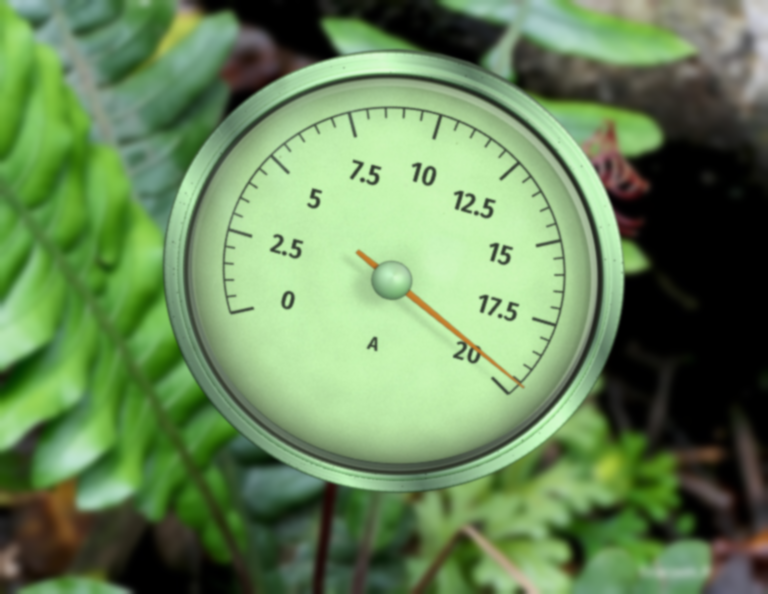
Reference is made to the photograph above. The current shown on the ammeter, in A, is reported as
19.5 A
